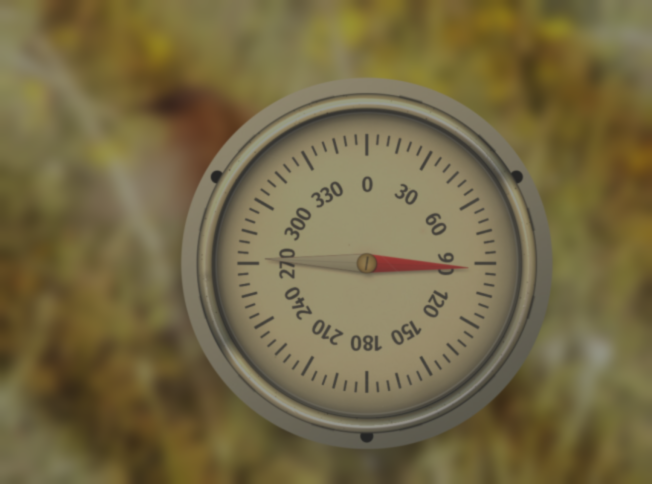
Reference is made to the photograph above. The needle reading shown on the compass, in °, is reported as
92.5 °
